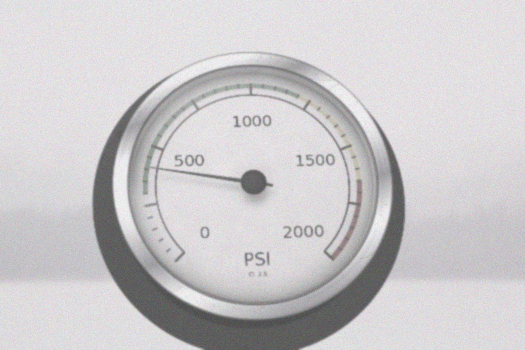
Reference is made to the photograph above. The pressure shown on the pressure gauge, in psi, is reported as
400 psi
